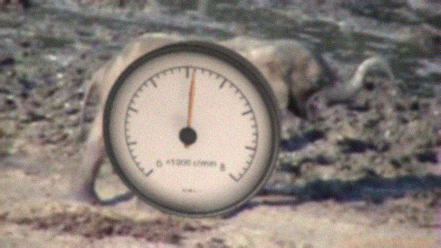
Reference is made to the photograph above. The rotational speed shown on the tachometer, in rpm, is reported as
4200 rpm
